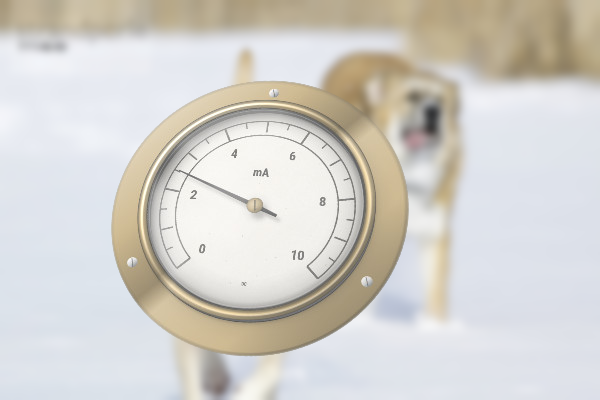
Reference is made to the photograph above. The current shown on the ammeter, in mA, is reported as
2.5 mA
